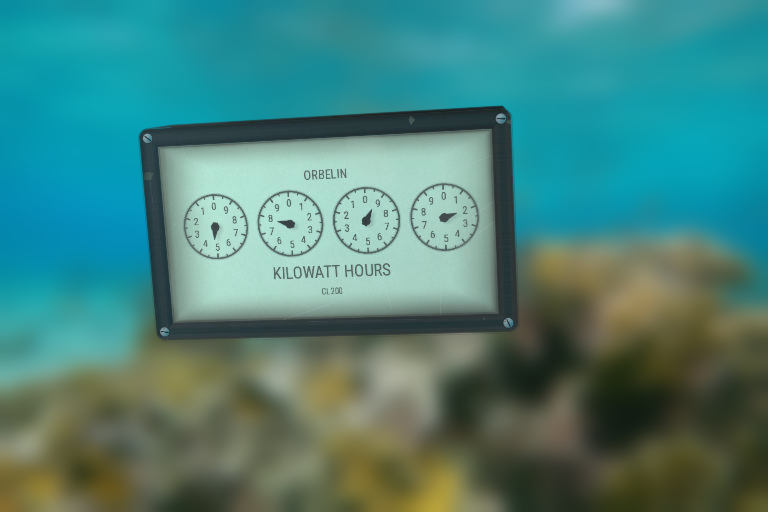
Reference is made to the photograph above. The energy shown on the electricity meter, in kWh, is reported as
4792 kWh
